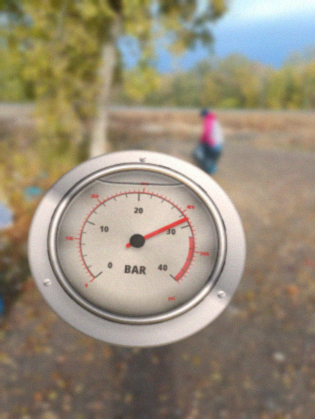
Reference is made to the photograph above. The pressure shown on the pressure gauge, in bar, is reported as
29 bar
